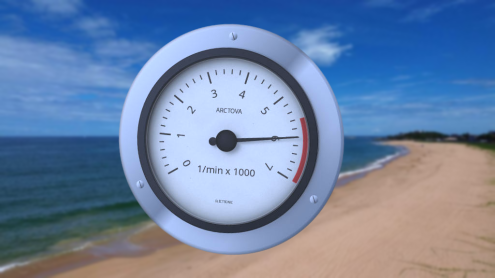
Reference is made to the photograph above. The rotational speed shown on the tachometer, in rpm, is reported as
6000 rpm
